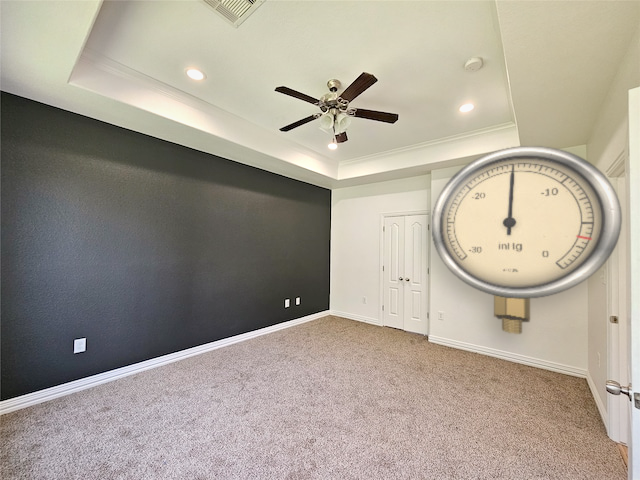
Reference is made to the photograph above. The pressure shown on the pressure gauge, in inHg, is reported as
-15 inHg
